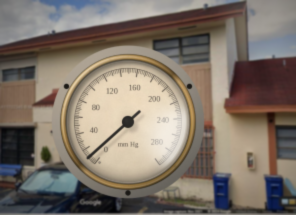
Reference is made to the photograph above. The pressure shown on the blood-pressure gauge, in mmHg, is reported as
10 mmHg
